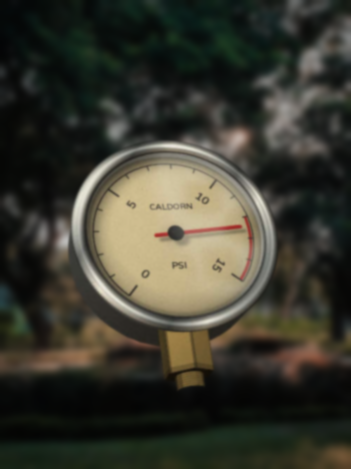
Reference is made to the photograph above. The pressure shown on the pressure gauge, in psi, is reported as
12.5 psi
